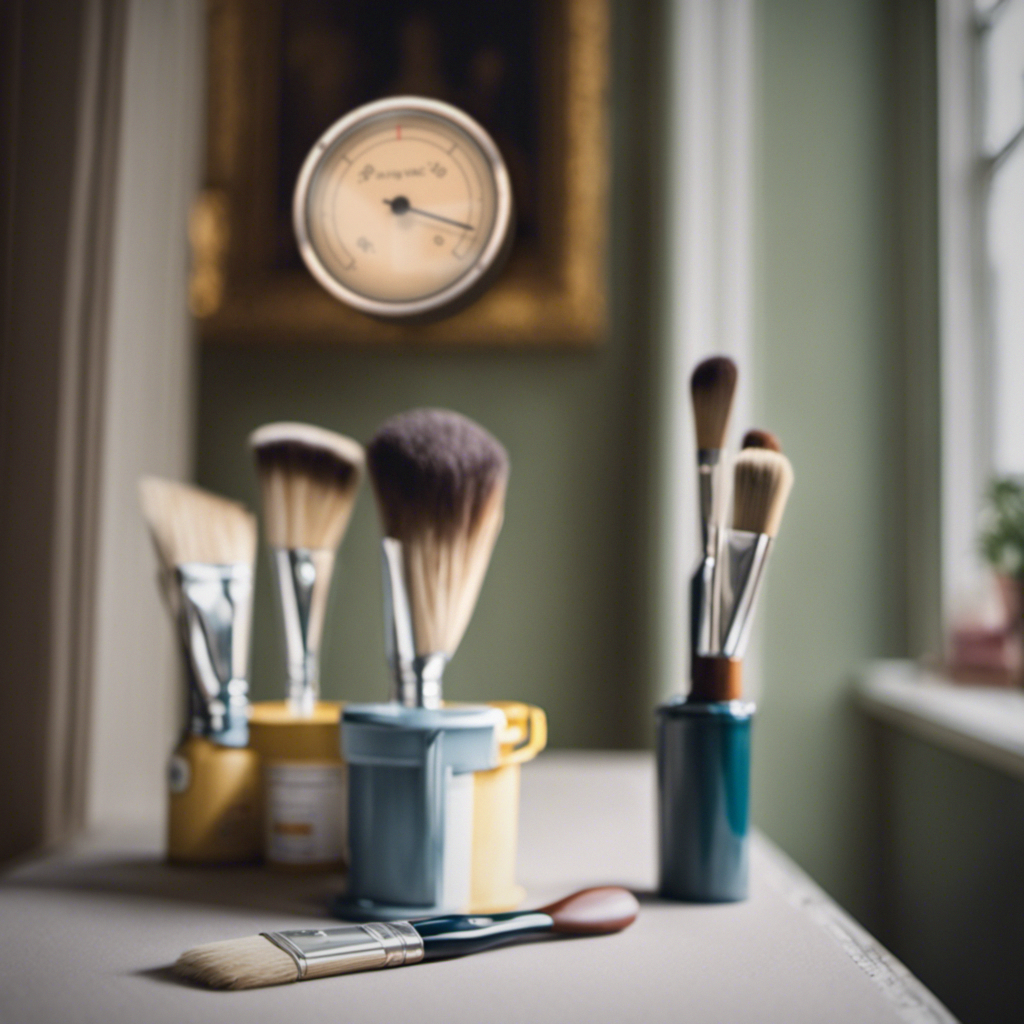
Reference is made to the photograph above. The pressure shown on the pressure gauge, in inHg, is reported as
-2.5 inHg
